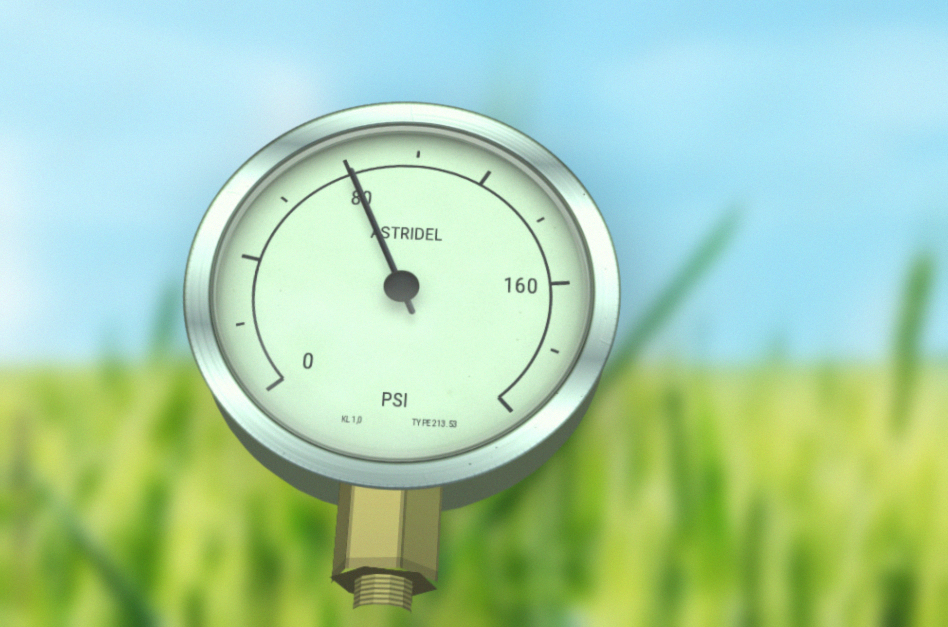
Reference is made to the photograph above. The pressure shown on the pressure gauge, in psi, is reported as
80 psi
